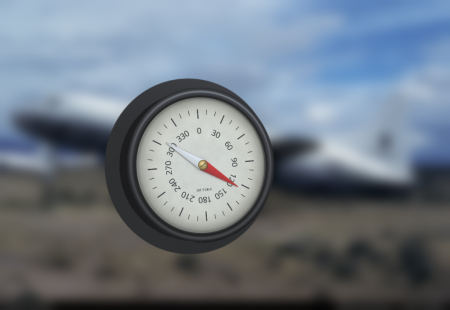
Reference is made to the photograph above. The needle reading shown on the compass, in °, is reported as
125 °
